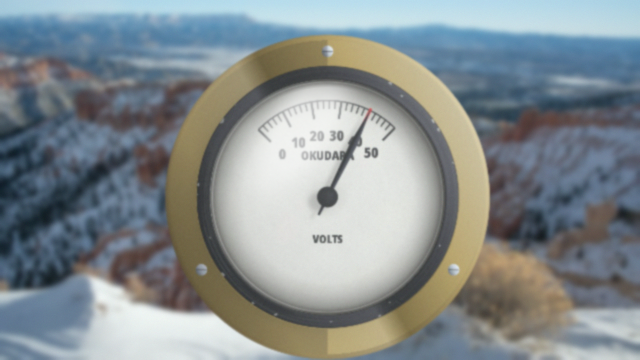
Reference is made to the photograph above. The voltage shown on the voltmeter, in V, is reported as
40 V
